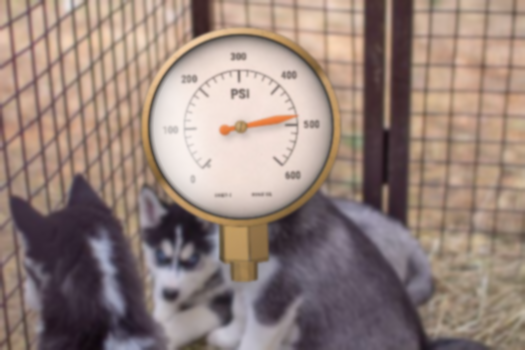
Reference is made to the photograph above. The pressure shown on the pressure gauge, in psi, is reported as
480 psi
